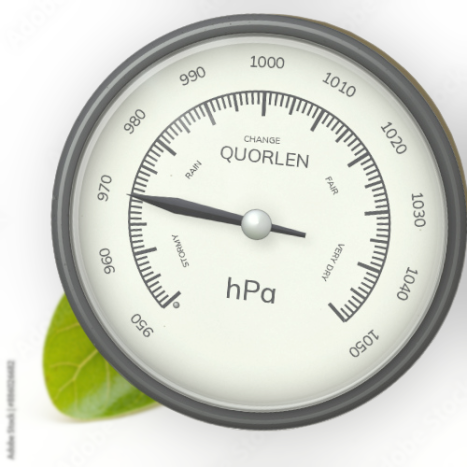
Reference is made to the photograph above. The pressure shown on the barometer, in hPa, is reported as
970 hPa
